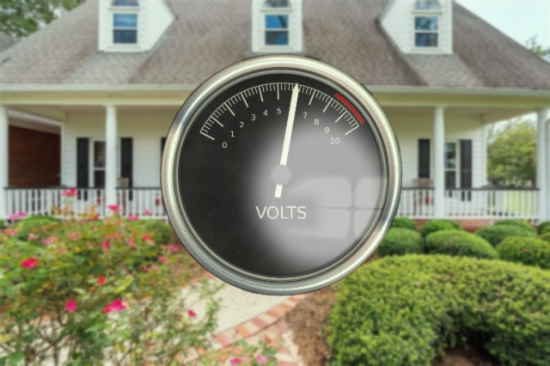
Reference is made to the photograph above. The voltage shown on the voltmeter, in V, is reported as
6 V
